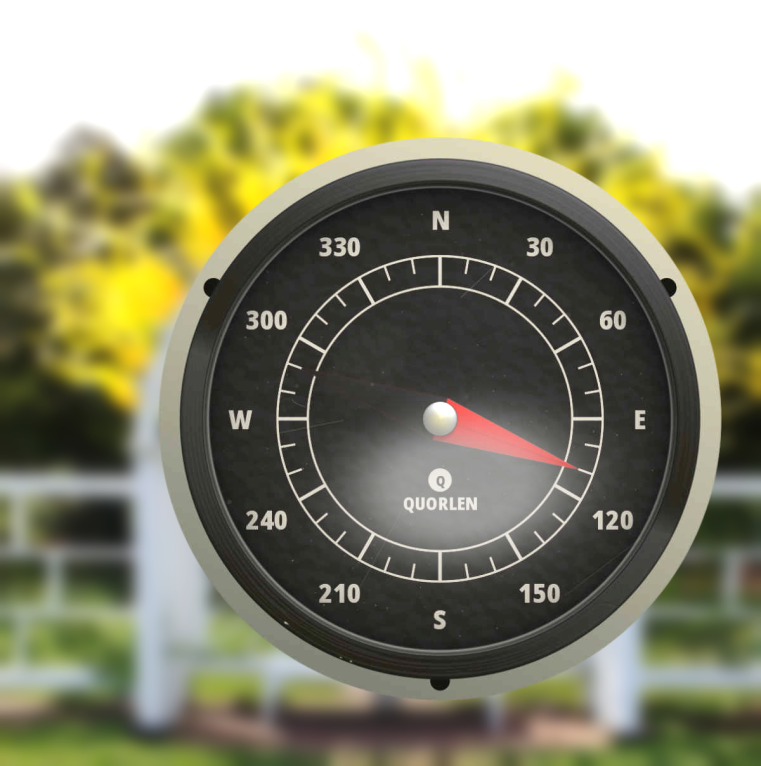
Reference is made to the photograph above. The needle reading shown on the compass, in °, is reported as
110 °
